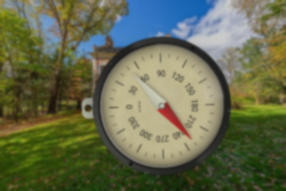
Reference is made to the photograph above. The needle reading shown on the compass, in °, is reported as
230 °
